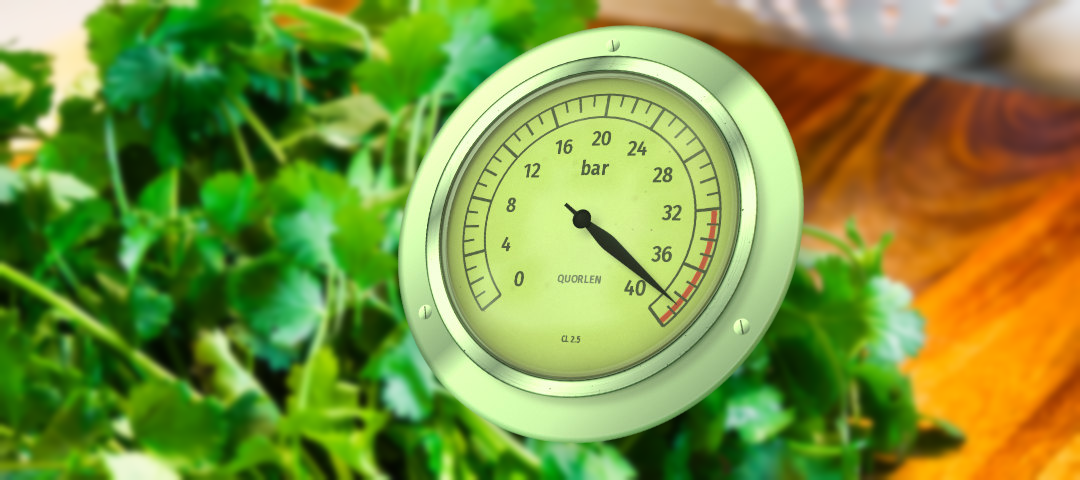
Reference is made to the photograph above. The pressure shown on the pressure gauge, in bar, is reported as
38.5 bar
